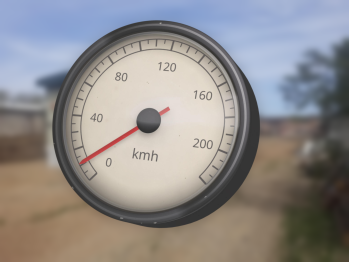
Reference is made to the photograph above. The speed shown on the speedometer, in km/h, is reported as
10 km/h
